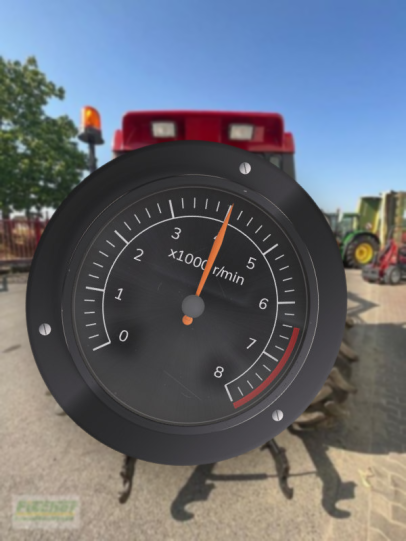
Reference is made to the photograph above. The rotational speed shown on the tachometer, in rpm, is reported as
4000 rpm
